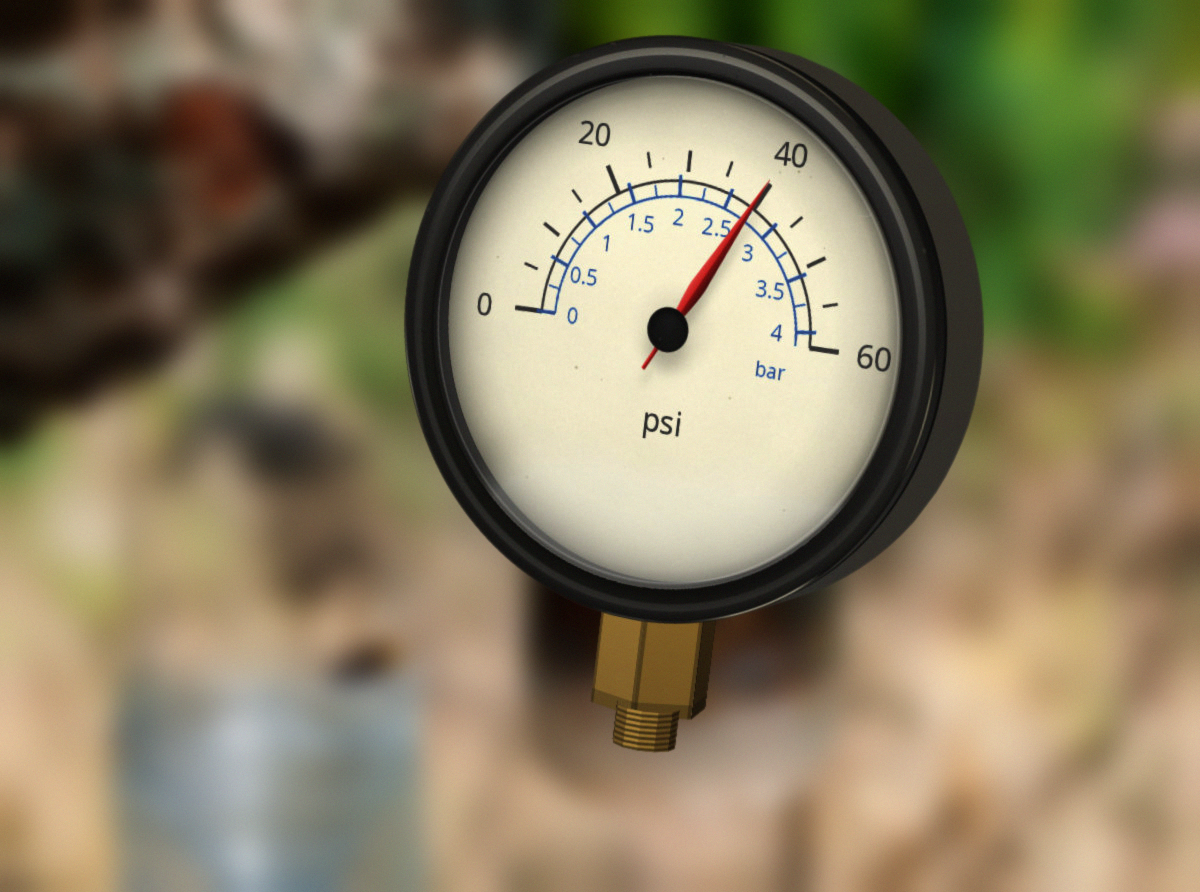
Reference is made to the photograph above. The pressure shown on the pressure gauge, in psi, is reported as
40 psi
